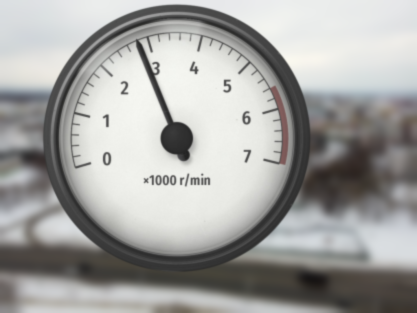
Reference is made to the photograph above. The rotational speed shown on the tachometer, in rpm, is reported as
2800 rpm
